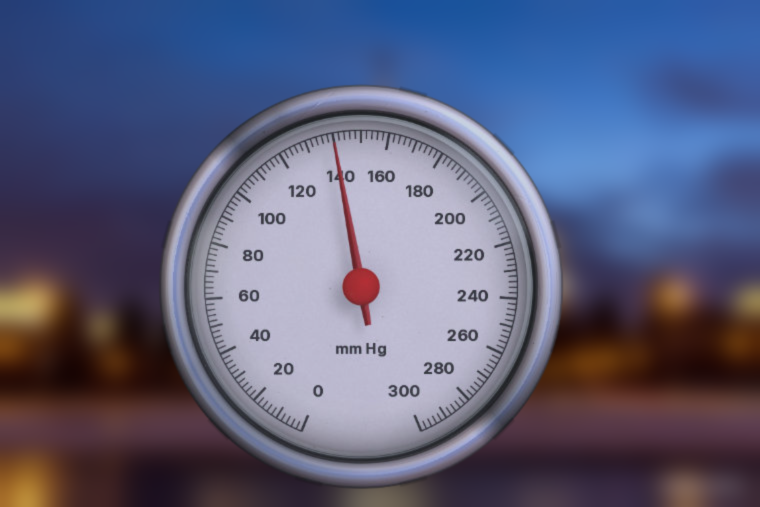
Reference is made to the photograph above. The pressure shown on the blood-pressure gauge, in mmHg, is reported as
140 mmHg
